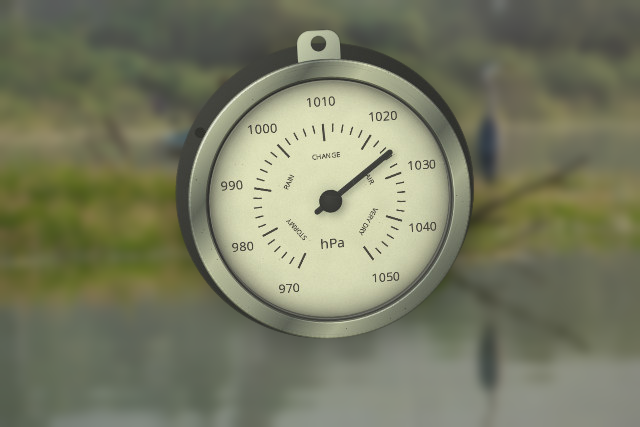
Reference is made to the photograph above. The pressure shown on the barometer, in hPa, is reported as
1025 hPa
